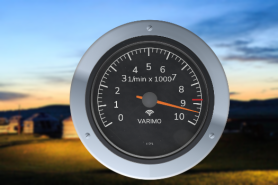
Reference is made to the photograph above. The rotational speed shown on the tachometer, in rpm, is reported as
9400 rpm
